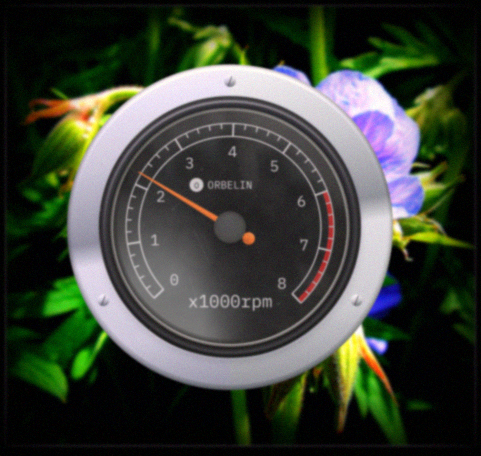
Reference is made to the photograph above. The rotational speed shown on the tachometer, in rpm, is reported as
2200 rpm
